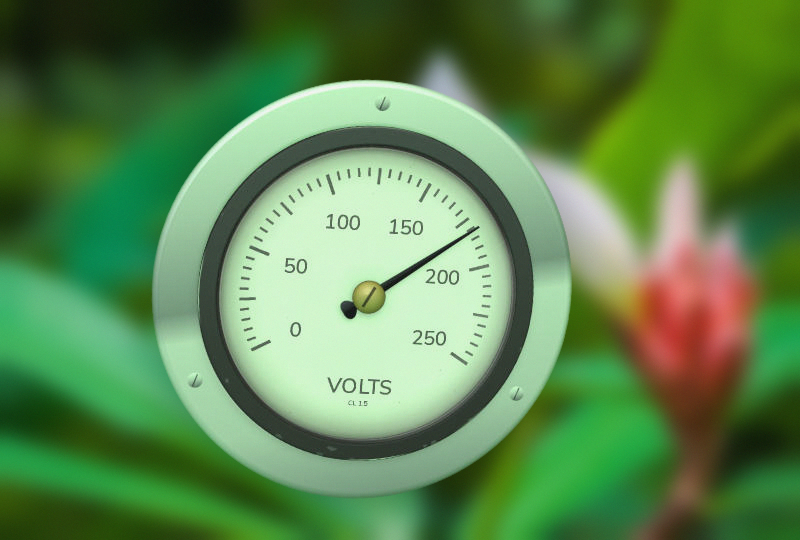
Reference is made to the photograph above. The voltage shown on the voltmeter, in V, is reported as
180 V
